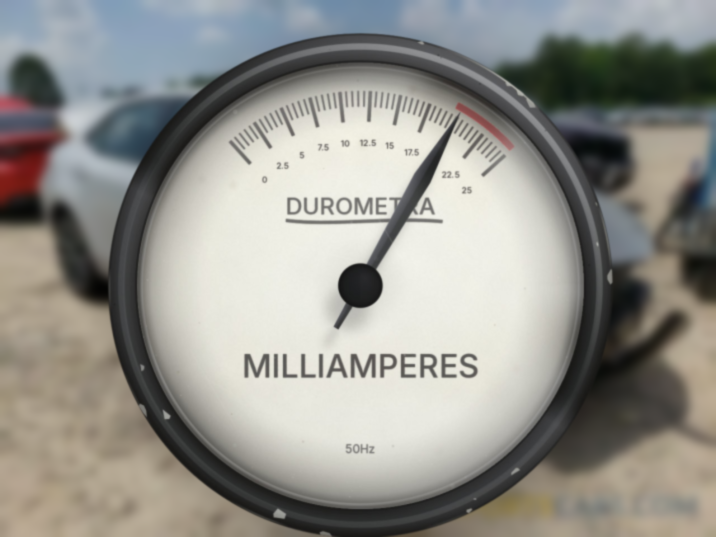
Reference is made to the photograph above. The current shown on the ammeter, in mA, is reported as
20 mA
